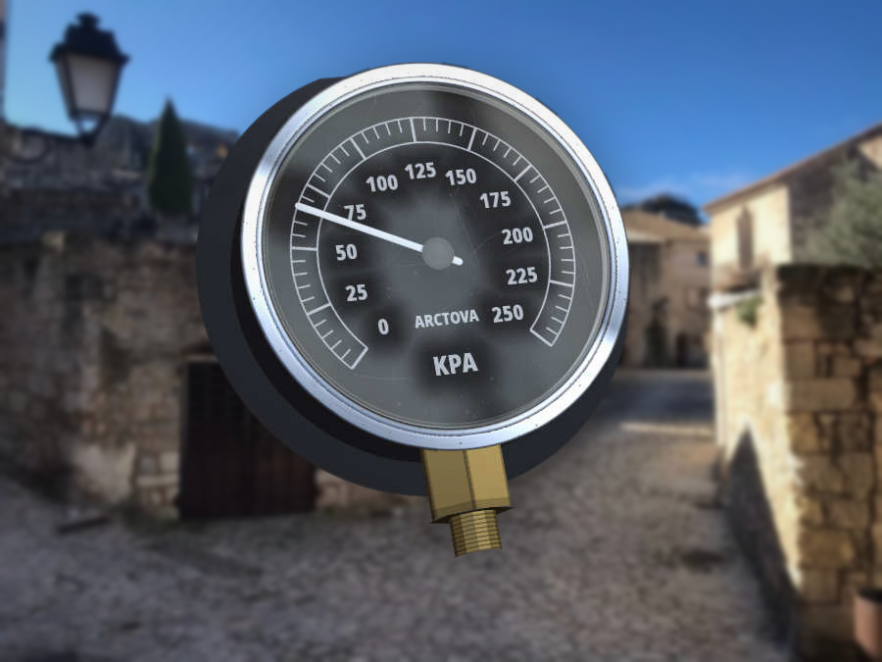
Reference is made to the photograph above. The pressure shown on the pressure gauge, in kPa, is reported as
65 kPa
